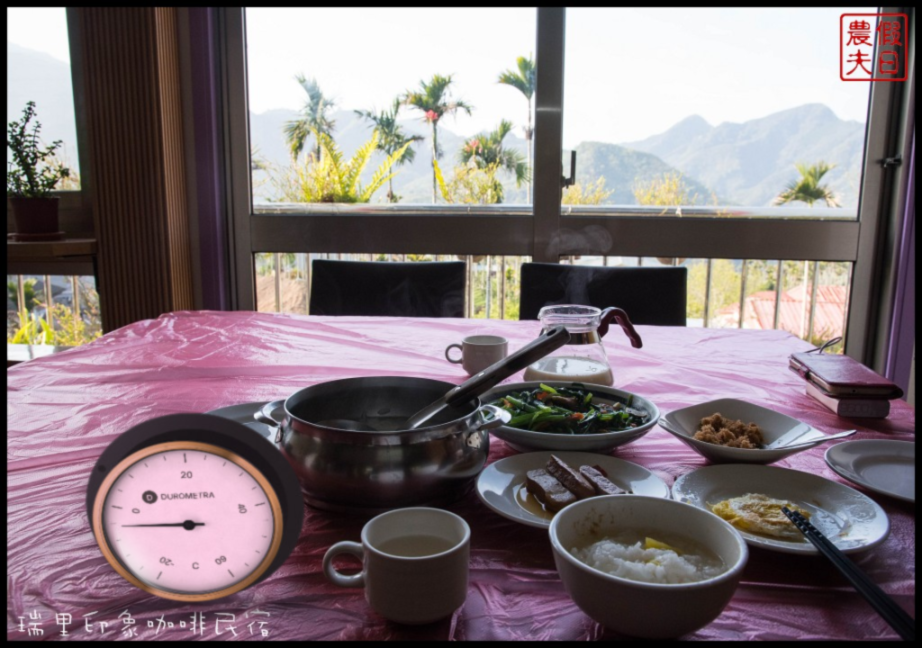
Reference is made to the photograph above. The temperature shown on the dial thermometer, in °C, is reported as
-4 °C
